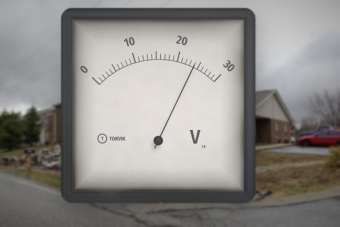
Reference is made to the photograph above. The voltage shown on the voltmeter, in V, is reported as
24 V
